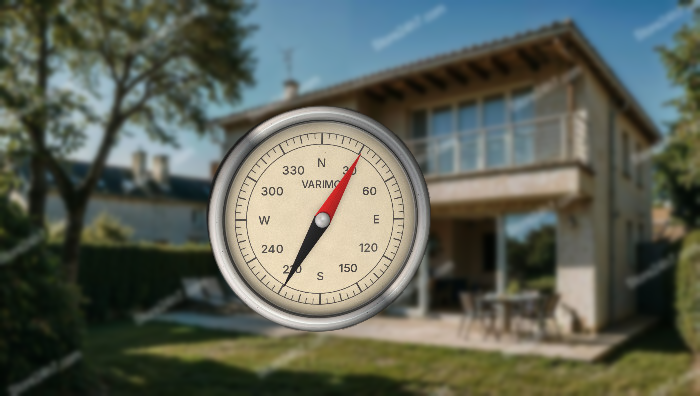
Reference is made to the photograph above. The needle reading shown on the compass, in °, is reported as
30 °
